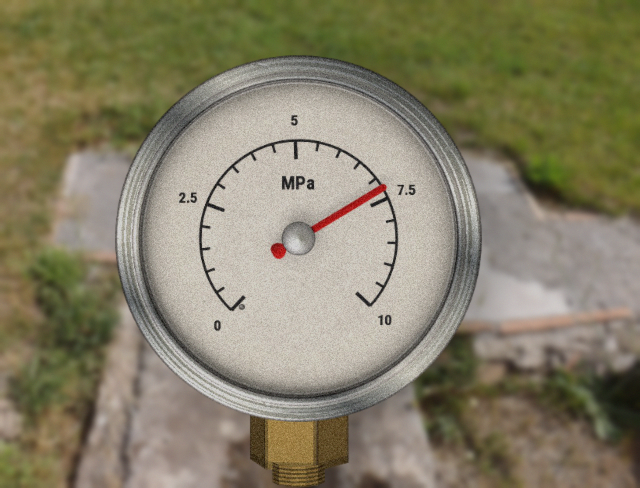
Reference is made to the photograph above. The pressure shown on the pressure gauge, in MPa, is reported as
7.25 MPa
